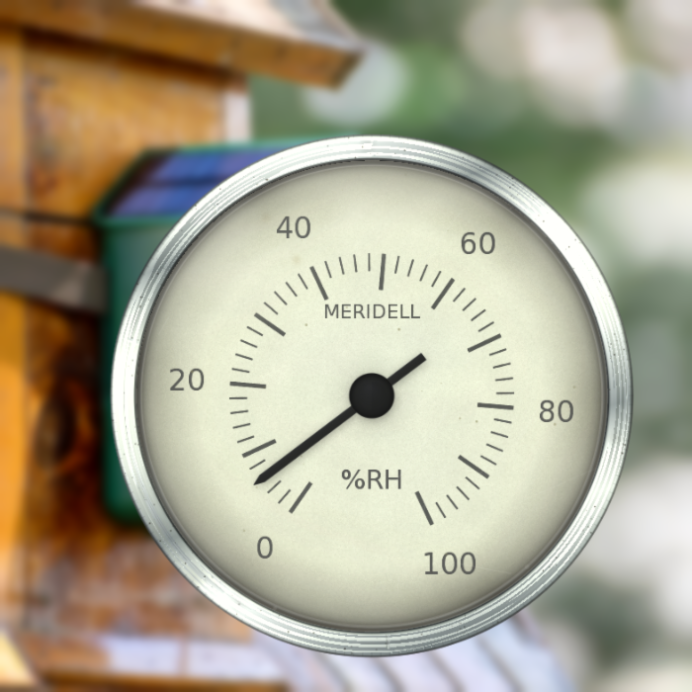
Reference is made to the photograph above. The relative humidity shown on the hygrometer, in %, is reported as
6 %
